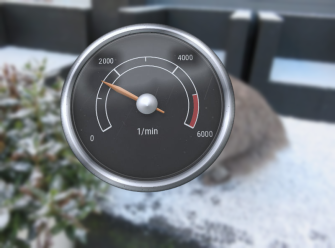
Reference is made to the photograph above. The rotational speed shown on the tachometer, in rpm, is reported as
1500 rpm
